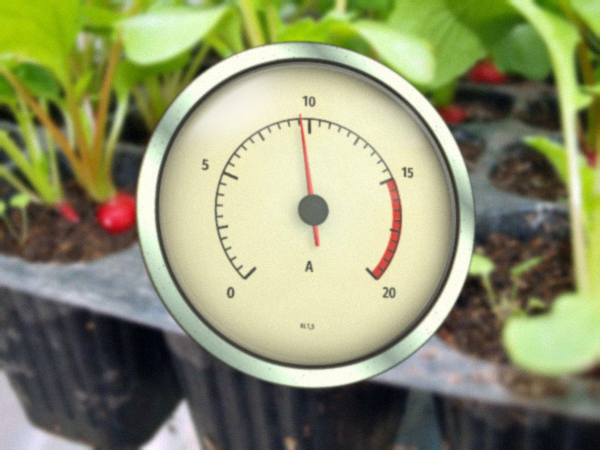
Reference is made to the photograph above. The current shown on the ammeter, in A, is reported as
9.5 A
